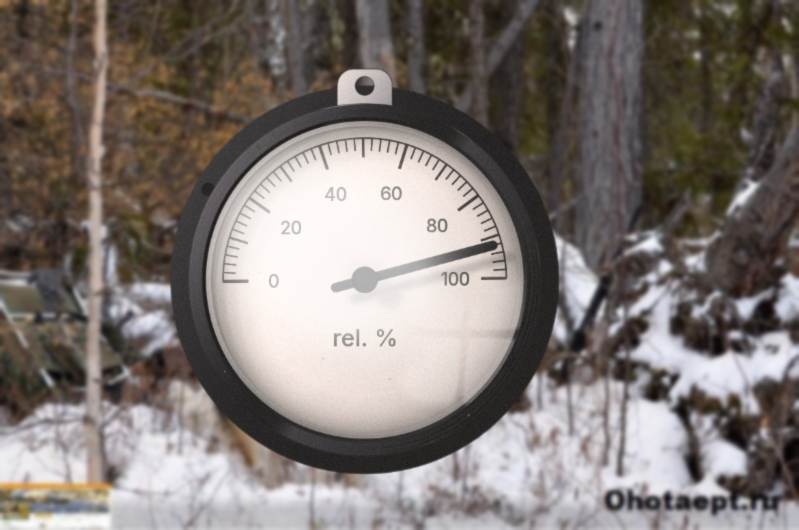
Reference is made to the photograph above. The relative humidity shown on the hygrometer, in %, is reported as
92 %
